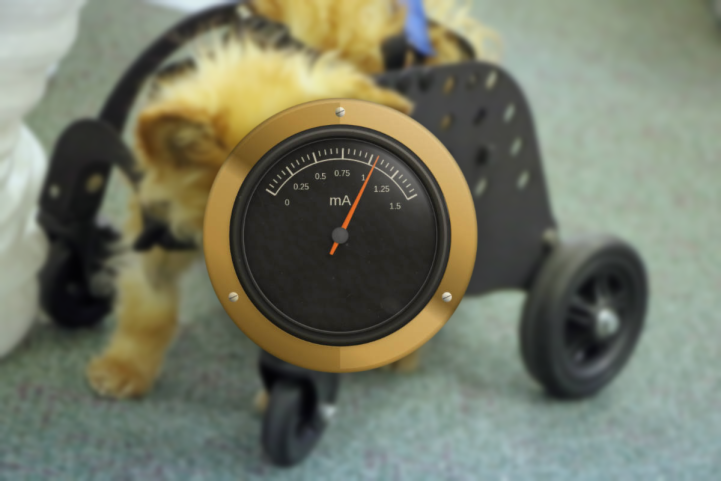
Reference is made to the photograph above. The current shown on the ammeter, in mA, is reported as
1.05 mA
